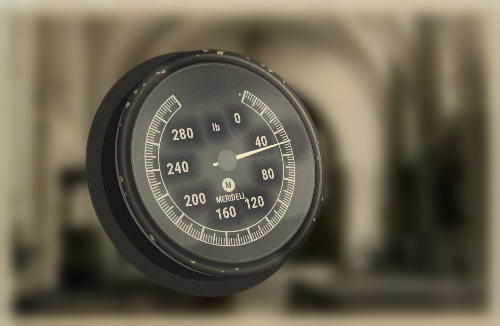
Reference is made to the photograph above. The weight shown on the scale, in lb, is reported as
50 lb
